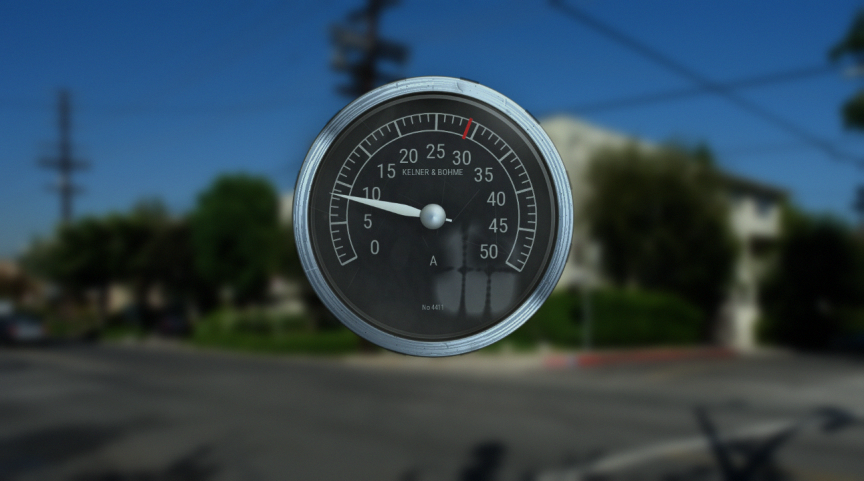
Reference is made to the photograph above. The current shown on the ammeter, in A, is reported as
8.5 A
